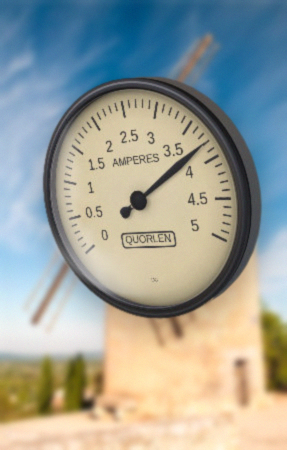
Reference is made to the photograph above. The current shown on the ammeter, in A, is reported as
3.8 A
